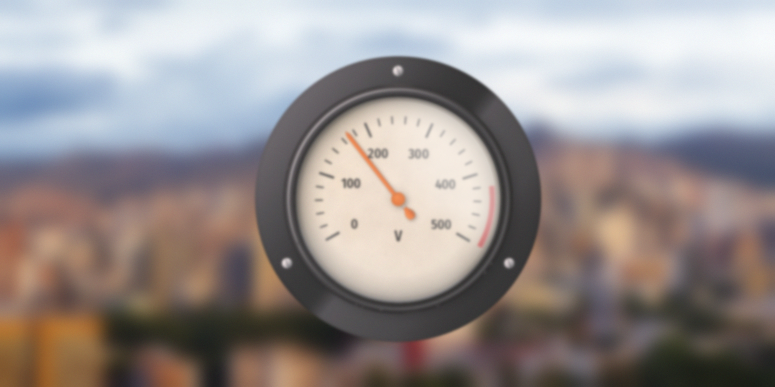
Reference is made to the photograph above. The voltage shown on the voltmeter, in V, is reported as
170 V
